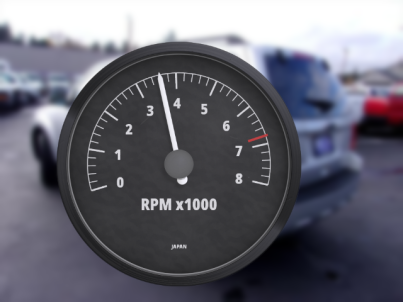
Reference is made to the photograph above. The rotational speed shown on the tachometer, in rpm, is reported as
3600 rpm
